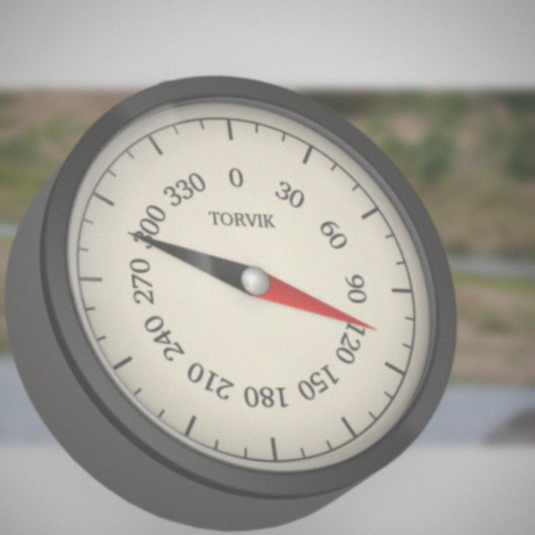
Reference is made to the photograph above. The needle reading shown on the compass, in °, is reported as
110 °
